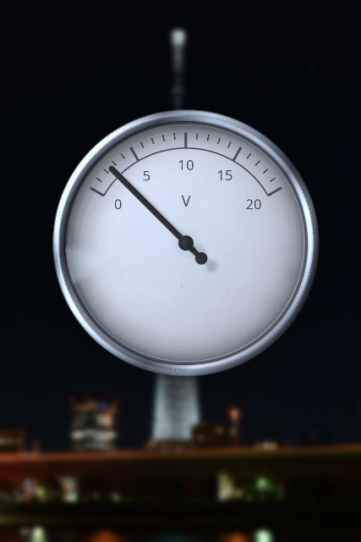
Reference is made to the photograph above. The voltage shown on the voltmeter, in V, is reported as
2.5 V
